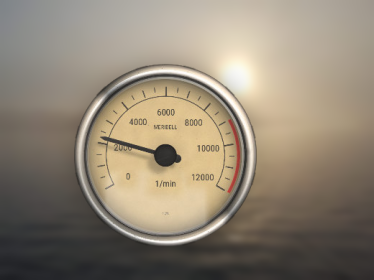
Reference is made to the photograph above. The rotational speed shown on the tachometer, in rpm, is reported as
2250 rpm
